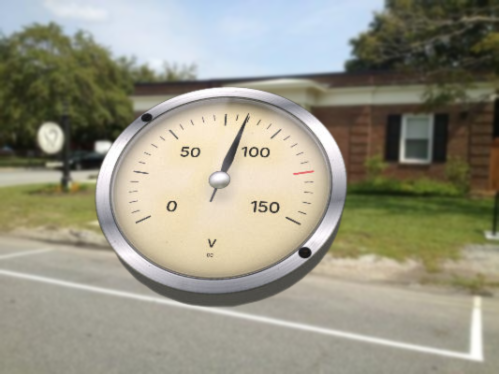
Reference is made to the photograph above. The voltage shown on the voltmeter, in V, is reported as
85 V
